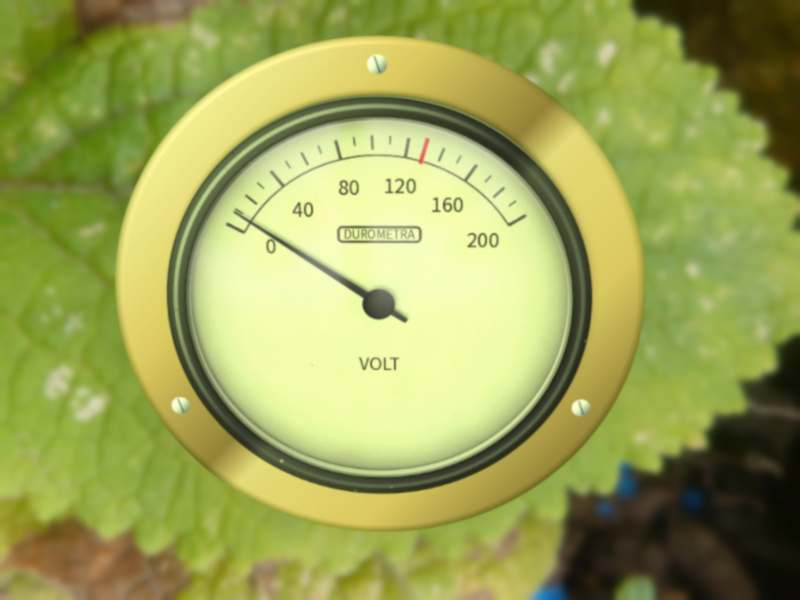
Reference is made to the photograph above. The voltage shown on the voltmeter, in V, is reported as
10 V
